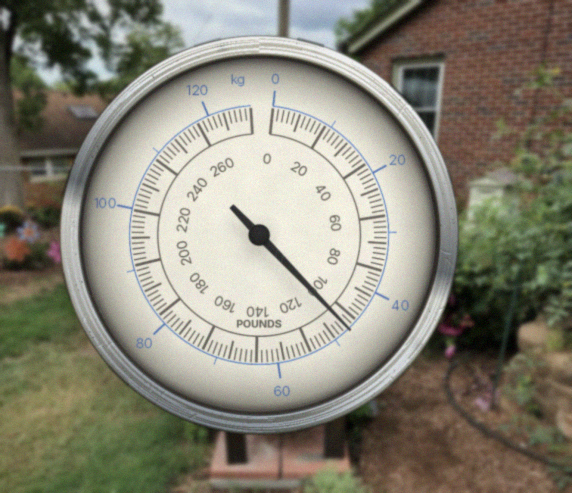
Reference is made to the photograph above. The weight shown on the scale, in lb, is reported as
104 lb
